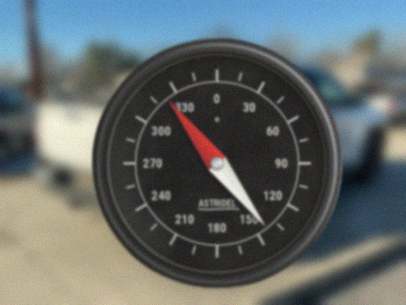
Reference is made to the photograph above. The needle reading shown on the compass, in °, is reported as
322.5 °
